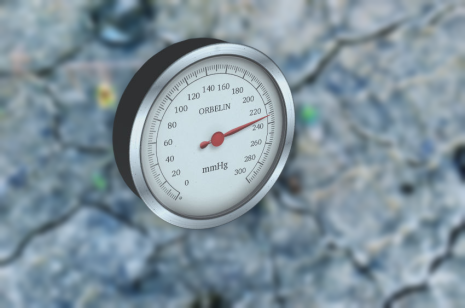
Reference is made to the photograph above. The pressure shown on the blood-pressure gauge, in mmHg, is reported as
230 mmHg
